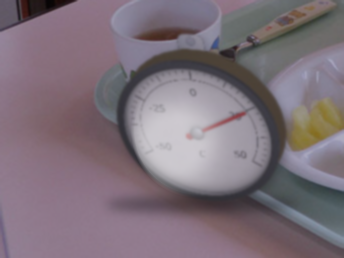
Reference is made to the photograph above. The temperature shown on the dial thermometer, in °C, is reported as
25 °C
